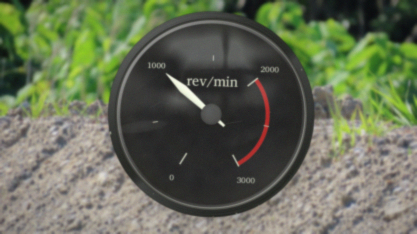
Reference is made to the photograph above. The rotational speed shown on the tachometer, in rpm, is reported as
1000 rpm
